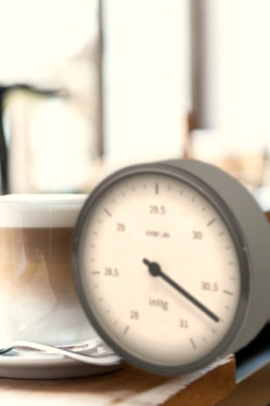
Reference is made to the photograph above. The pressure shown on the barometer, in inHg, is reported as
30.7 inHg
